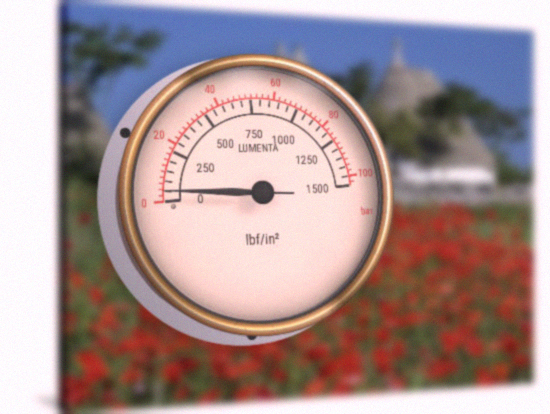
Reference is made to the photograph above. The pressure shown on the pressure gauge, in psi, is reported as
50 psi
